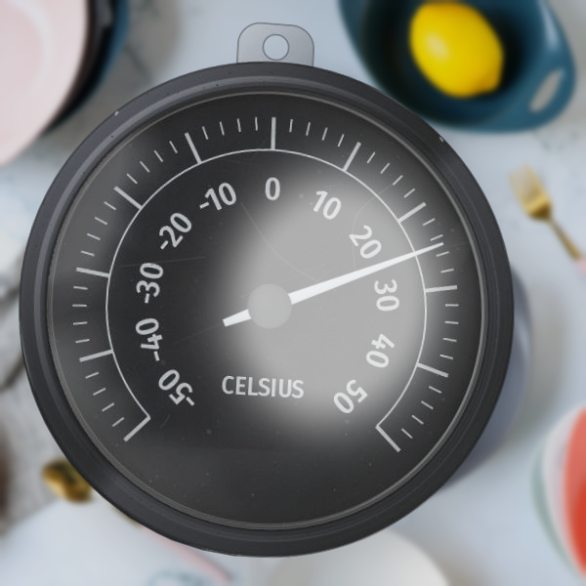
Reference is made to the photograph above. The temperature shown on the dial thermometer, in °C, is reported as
25 °C
